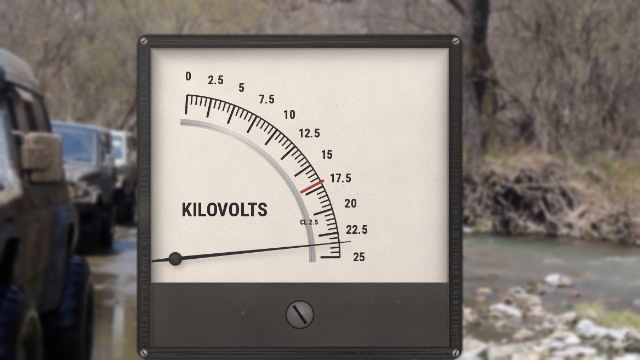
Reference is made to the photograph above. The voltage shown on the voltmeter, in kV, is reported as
23.5 kV
